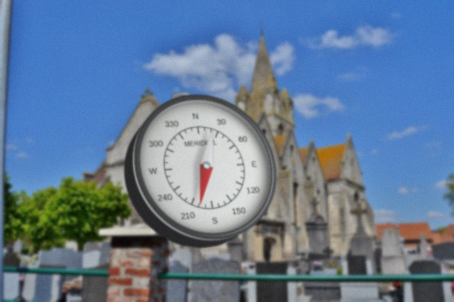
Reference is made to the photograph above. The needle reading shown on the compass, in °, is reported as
200 °
